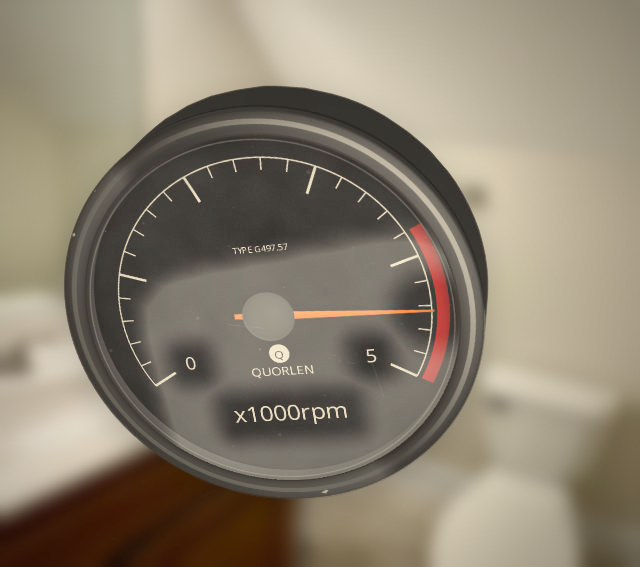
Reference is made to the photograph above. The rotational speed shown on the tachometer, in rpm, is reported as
4400 rpm
